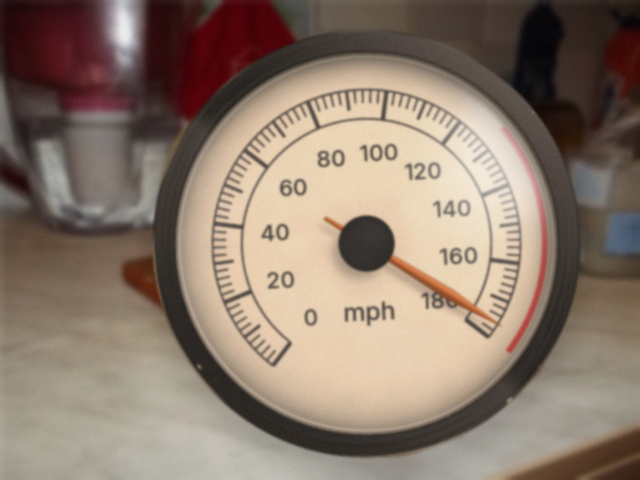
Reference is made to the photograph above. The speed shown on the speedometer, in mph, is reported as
176 mph
